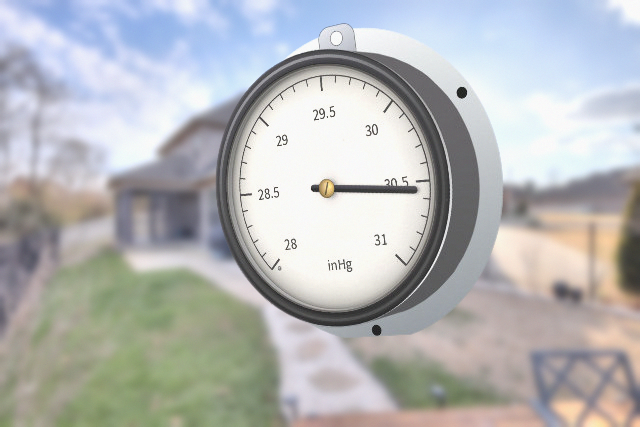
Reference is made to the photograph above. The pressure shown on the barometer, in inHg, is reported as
30.55 inHg
